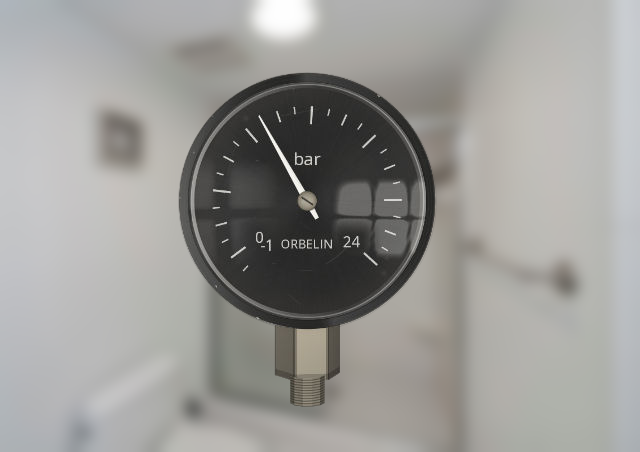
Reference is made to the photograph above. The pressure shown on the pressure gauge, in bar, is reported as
9 bar
